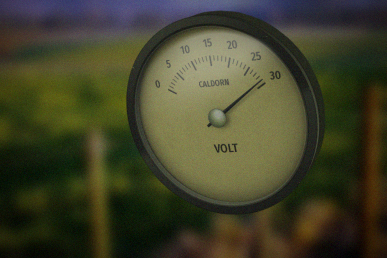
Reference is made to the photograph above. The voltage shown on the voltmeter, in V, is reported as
29 V
